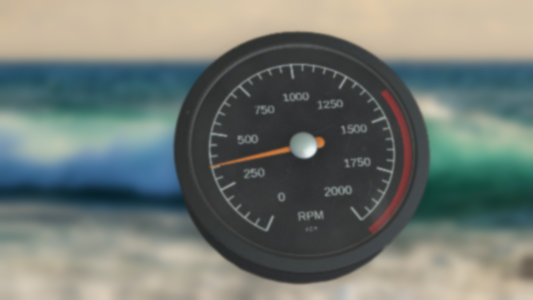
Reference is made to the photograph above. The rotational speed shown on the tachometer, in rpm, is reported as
350 rpm
